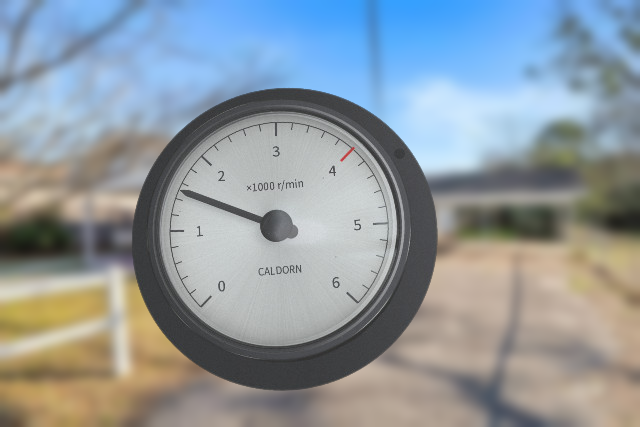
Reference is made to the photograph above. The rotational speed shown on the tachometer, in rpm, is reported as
1500 rpm
